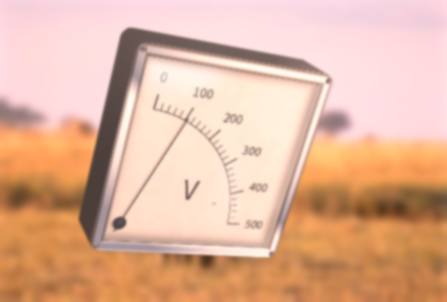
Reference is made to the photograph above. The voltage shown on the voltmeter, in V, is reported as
100 V
